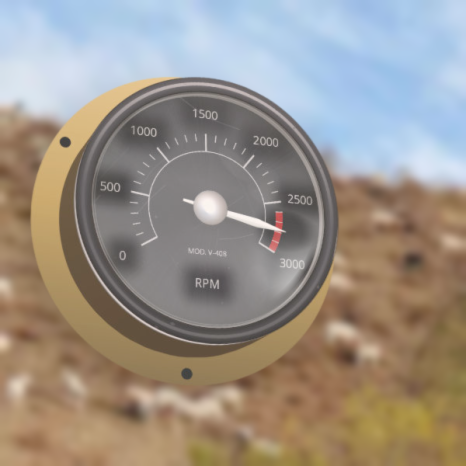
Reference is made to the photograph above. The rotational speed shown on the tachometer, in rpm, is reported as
2800 rpm
